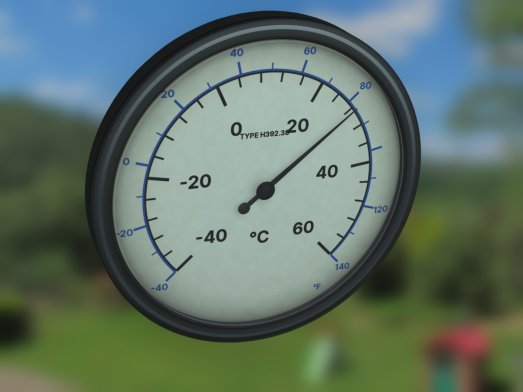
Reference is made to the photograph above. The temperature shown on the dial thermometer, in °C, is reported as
28 °C
